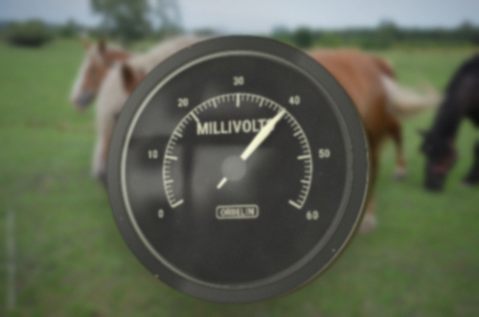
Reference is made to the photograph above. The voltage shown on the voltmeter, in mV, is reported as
40 mV
